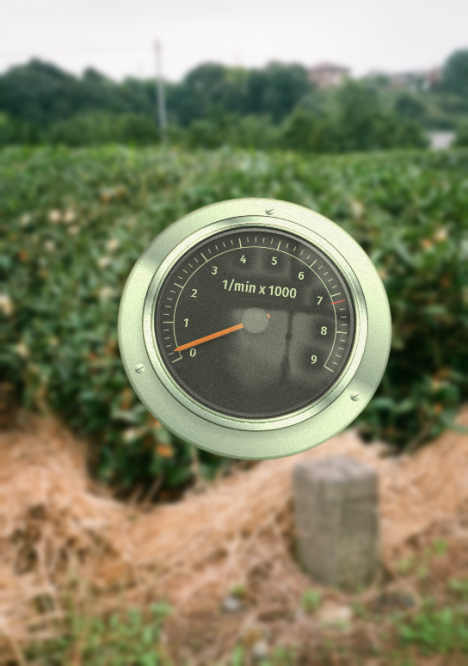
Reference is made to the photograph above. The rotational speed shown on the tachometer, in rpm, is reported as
200 rpm
